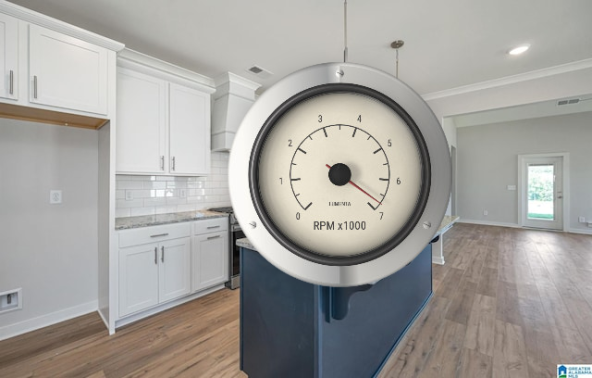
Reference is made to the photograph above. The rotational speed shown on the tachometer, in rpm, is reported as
6750 rpm
